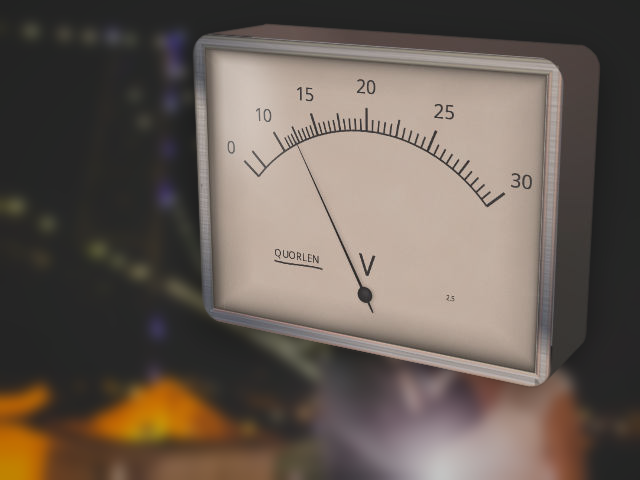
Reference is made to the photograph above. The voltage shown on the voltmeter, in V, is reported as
12.5 V
